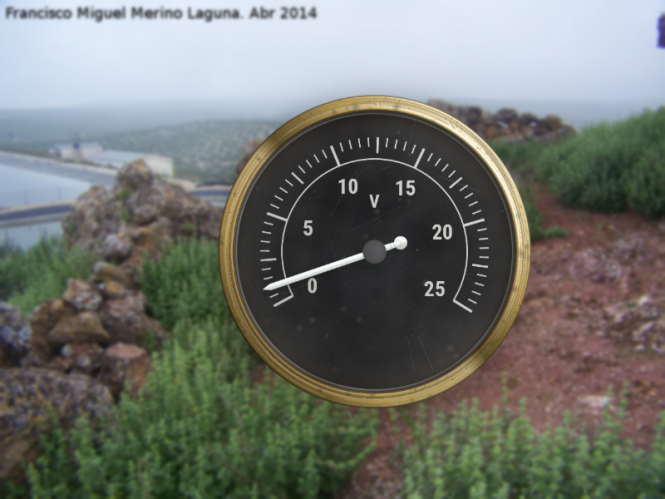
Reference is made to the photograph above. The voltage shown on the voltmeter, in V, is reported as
1 V
